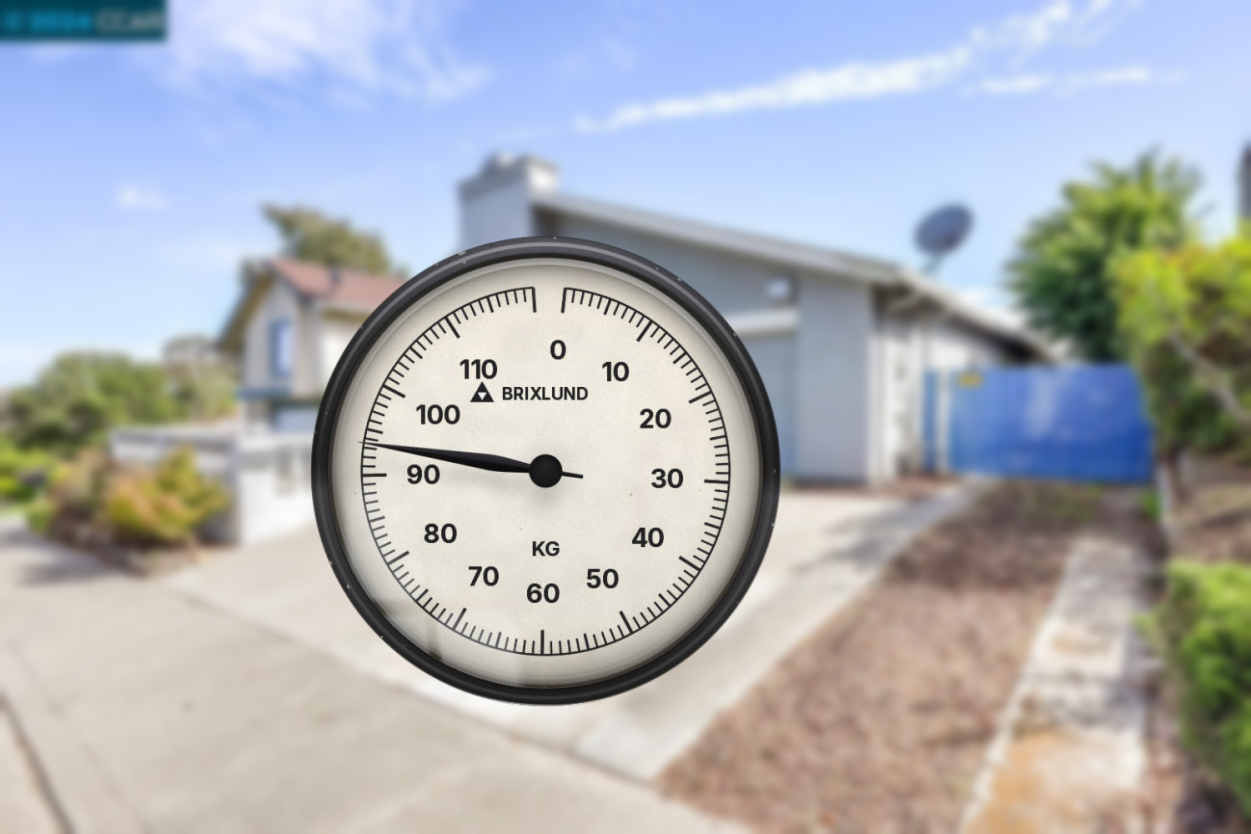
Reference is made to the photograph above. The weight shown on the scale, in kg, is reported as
93.5 kg
